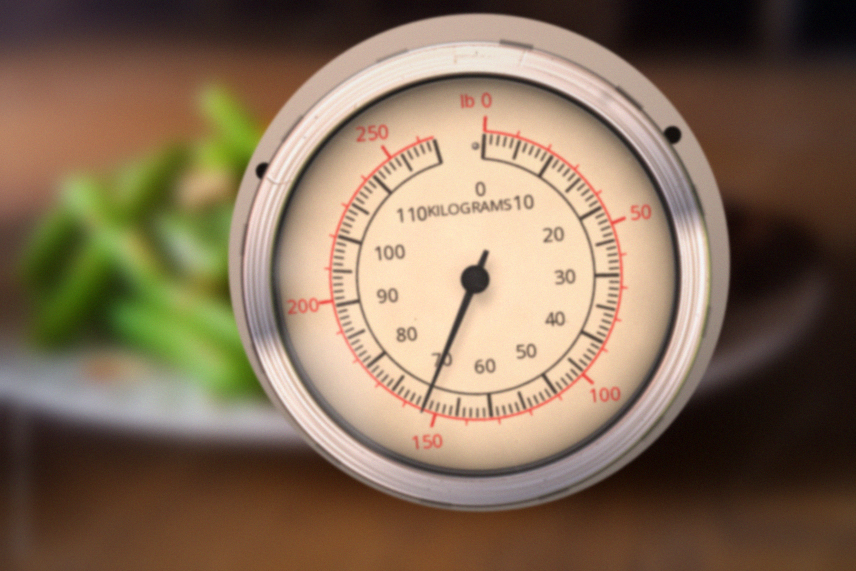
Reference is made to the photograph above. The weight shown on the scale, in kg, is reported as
70 kg
